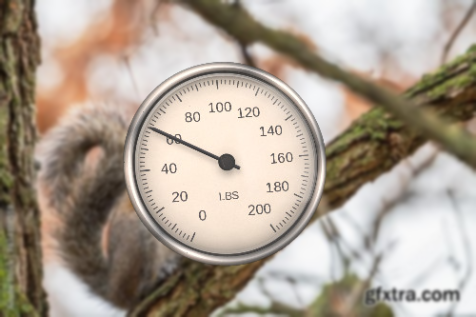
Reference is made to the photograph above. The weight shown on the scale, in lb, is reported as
60 lb
